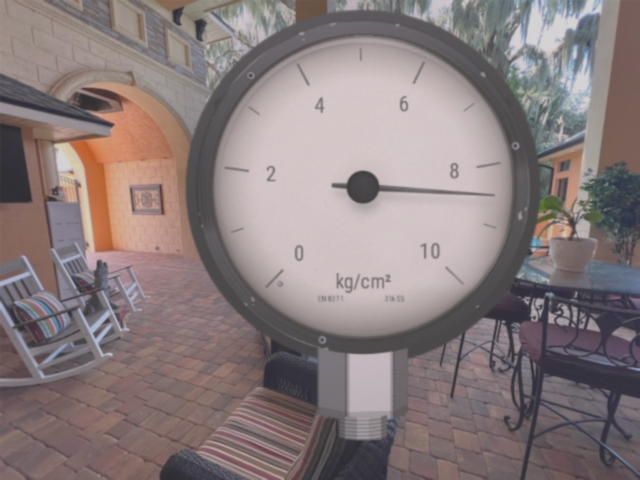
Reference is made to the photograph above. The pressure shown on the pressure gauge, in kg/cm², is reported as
8.5 kg/cm²
